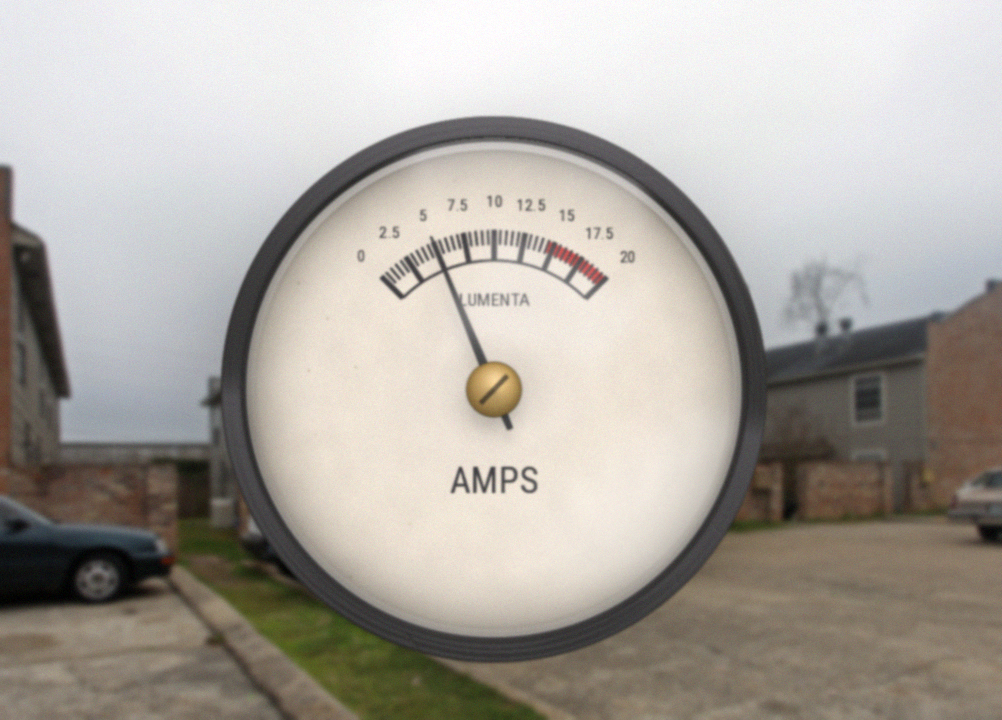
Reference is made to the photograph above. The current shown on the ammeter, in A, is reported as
5 A
